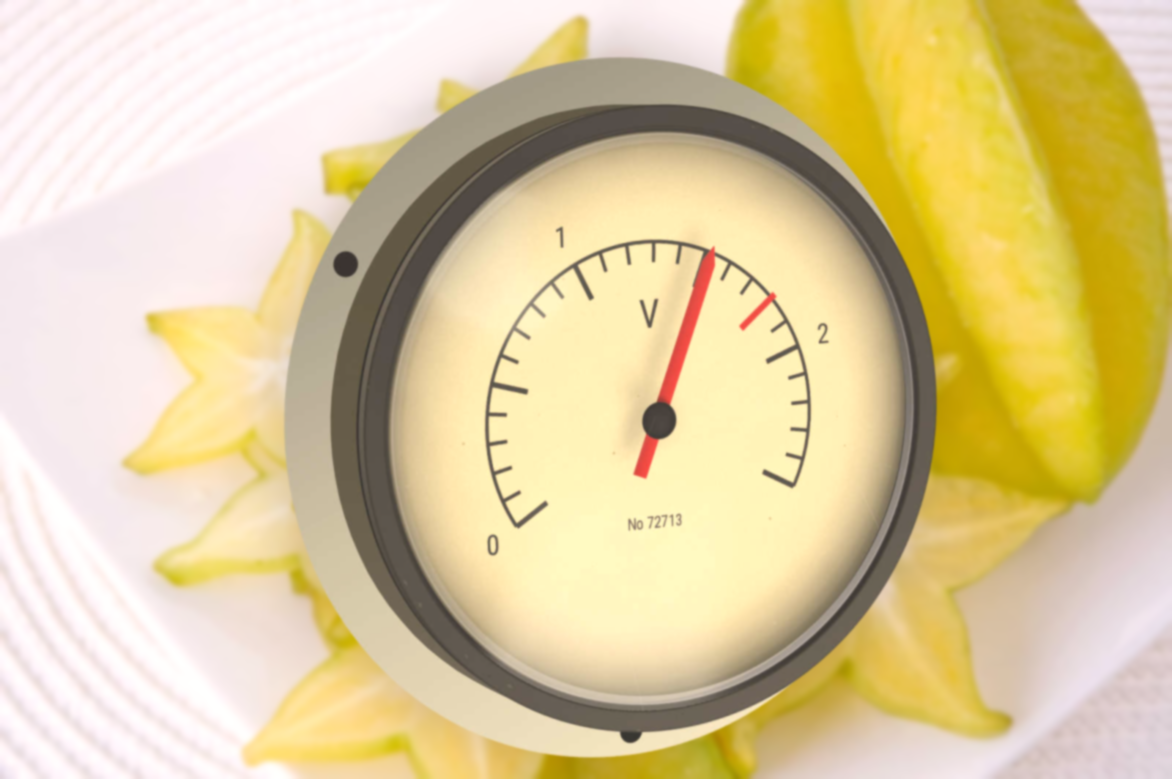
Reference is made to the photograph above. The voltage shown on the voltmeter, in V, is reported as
1.5 V
